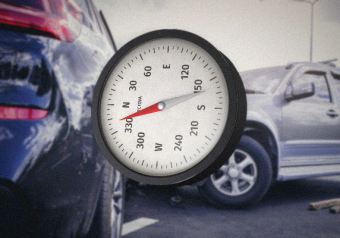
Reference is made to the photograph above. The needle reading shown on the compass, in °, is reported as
340 °
